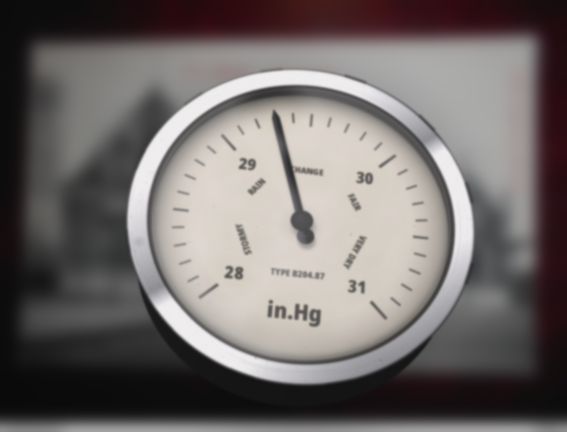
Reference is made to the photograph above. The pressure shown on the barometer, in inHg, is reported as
29.3 inHg
